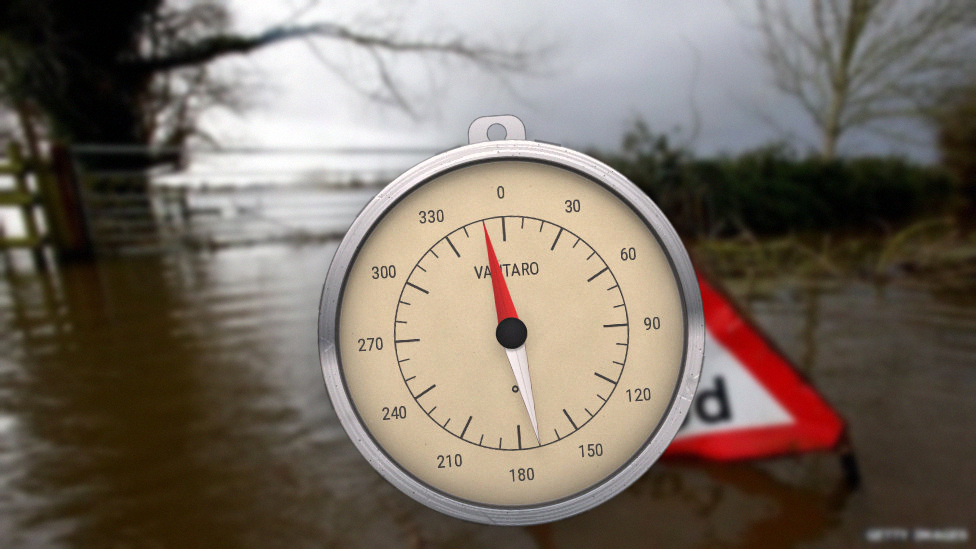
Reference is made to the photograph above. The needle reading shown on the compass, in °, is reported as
350 °
